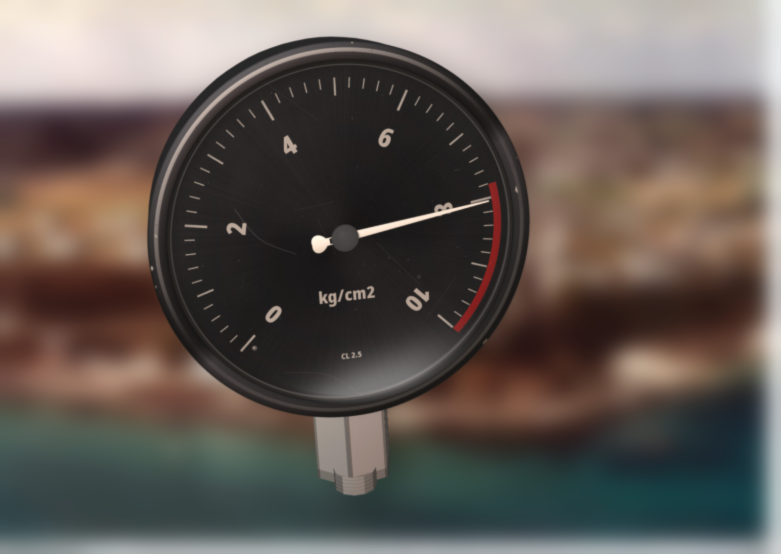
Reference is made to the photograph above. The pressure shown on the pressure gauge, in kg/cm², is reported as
8 kg/cm²
